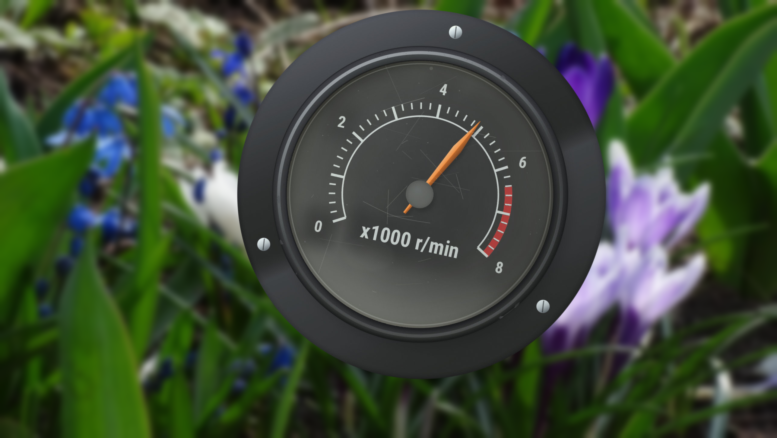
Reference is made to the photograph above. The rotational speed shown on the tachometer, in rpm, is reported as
4900 rpm
